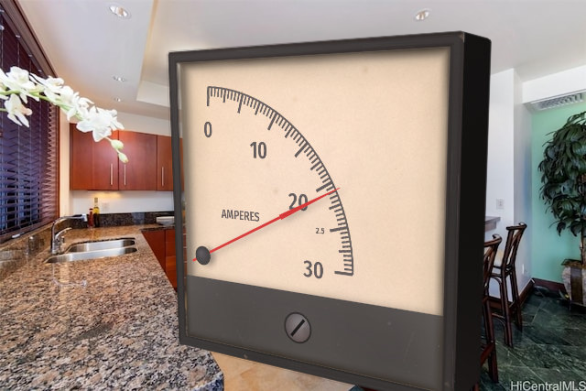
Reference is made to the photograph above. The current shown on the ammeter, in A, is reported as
21 A
